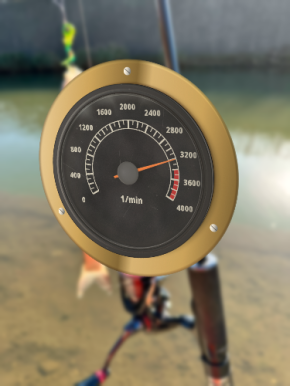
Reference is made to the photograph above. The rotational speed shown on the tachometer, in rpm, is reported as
3200 rpm
